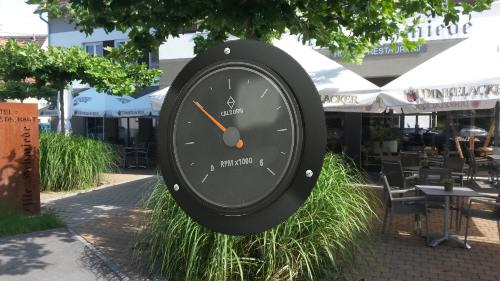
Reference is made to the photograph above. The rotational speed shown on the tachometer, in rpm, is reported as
2000 rpm
